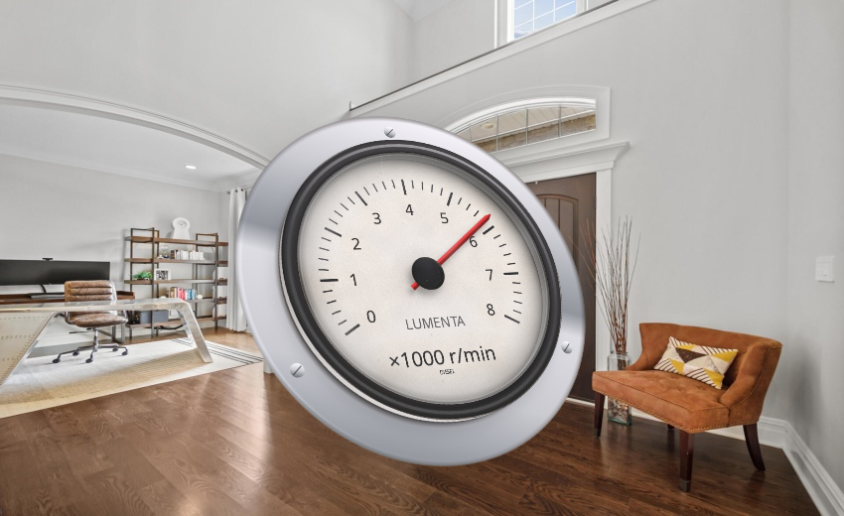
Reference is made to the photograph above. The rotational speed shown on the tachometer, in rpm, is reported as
5800 rpm
